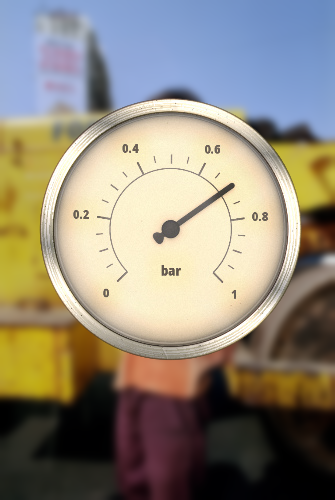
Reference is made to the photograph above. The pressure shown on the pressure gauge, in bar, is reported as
0.7 bar
